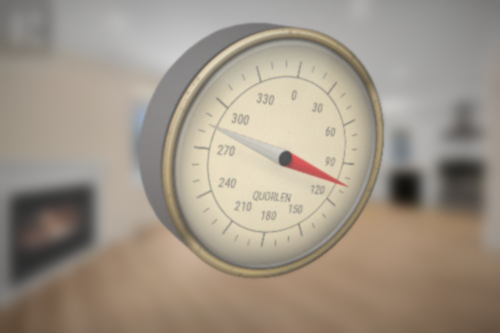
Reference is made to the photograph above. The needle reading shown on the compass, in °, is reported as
105 °
